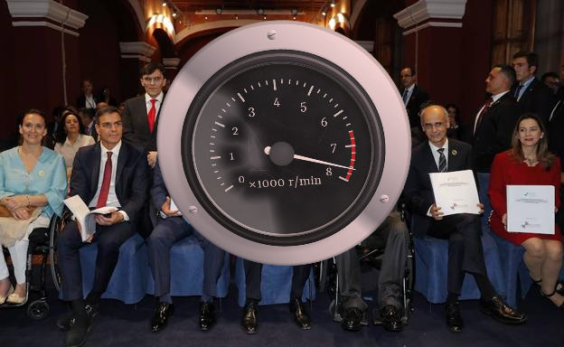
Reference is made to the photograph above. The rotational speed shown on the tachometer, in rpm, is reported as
7600 rpm
